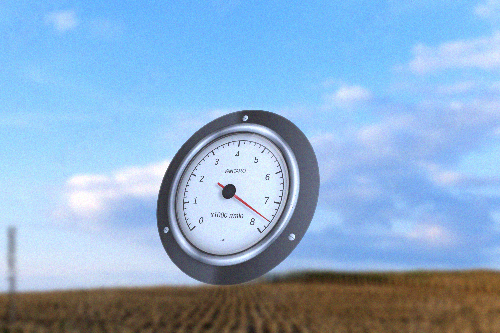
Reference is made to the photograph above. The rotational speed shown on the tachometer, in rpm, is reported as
7600 rpm
